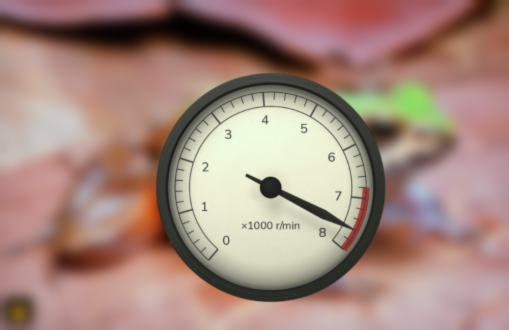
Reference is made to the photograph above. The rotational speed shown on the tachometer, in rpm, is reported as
7600 rpm
